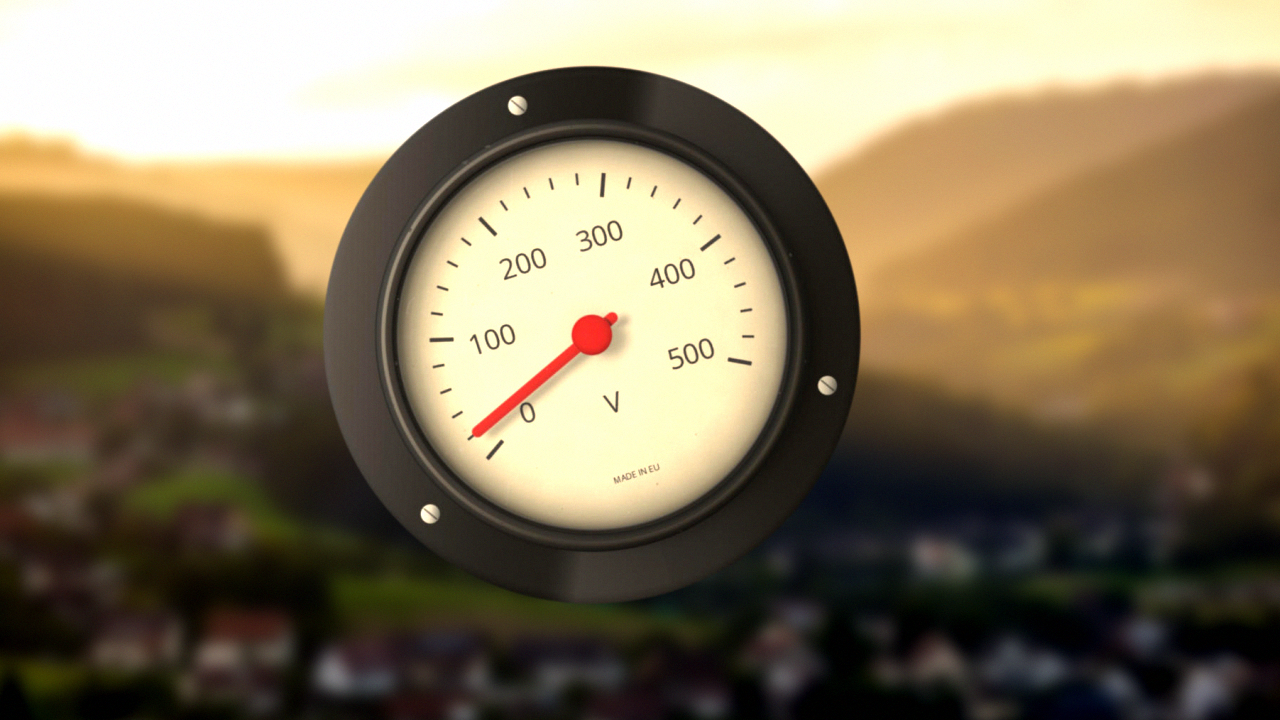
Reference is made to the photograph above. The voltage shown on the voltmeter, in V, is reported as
20 V
